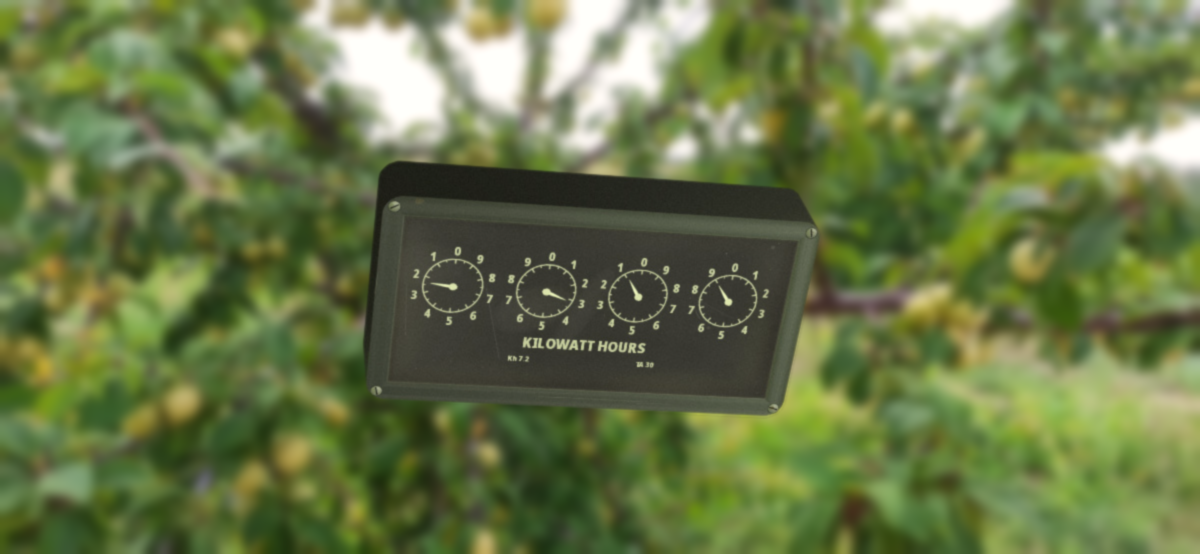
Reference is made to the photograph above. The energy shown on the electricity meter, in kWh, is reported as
2309 kWh
